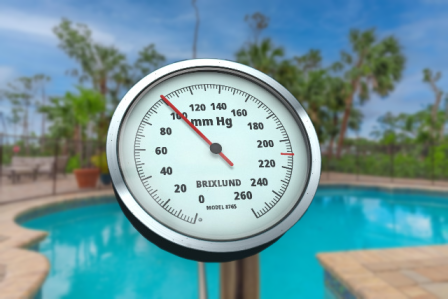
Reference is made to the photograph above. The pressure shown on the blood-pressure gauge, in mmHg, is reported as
100 mmHg
